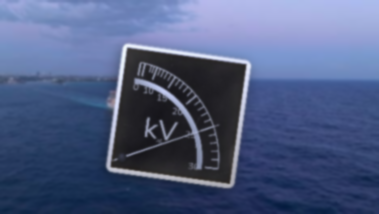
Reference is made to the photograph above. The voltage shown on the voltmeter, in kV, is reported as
25 kV
